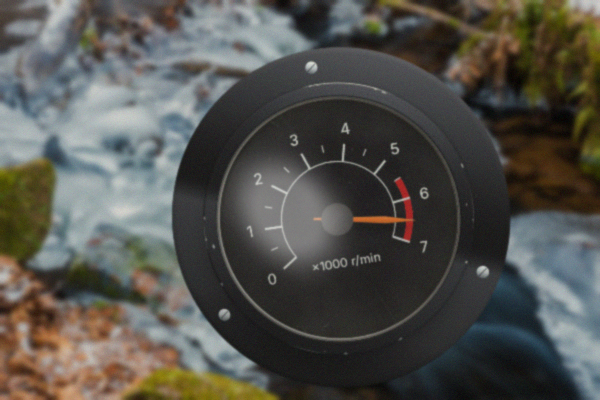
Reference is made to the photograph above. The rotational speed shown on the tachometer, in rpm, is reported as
6500 rpm
